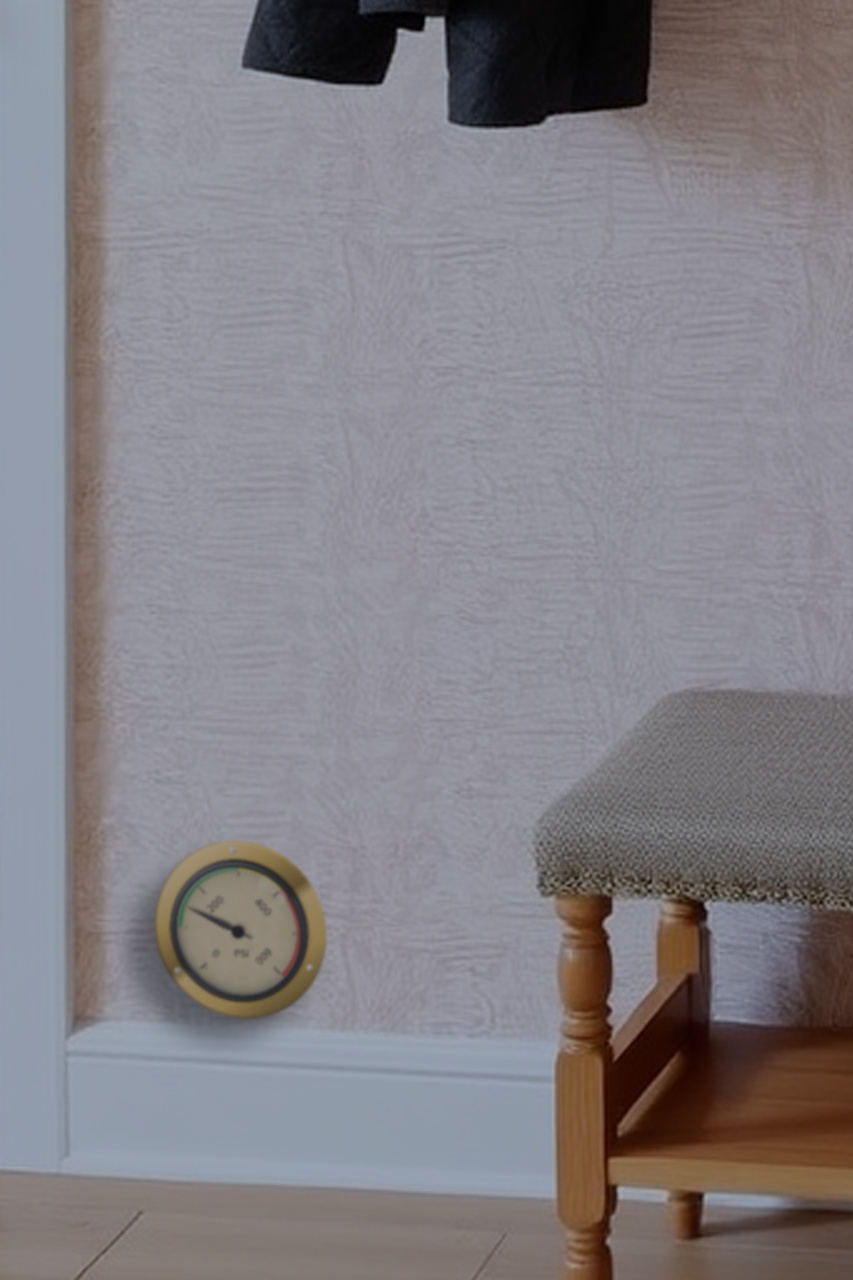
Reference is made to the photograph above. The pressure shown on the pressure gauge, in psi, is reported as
150 psi
